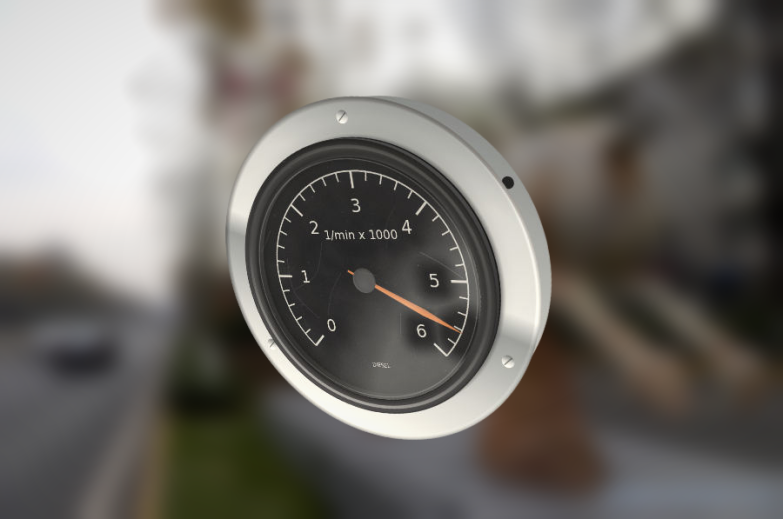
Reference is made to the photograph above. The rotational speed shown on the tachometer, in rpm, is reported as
5600 rpm
